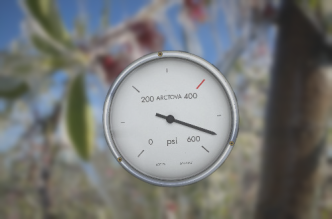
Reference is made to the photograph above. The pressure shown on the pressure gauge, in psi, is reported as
550 psi
